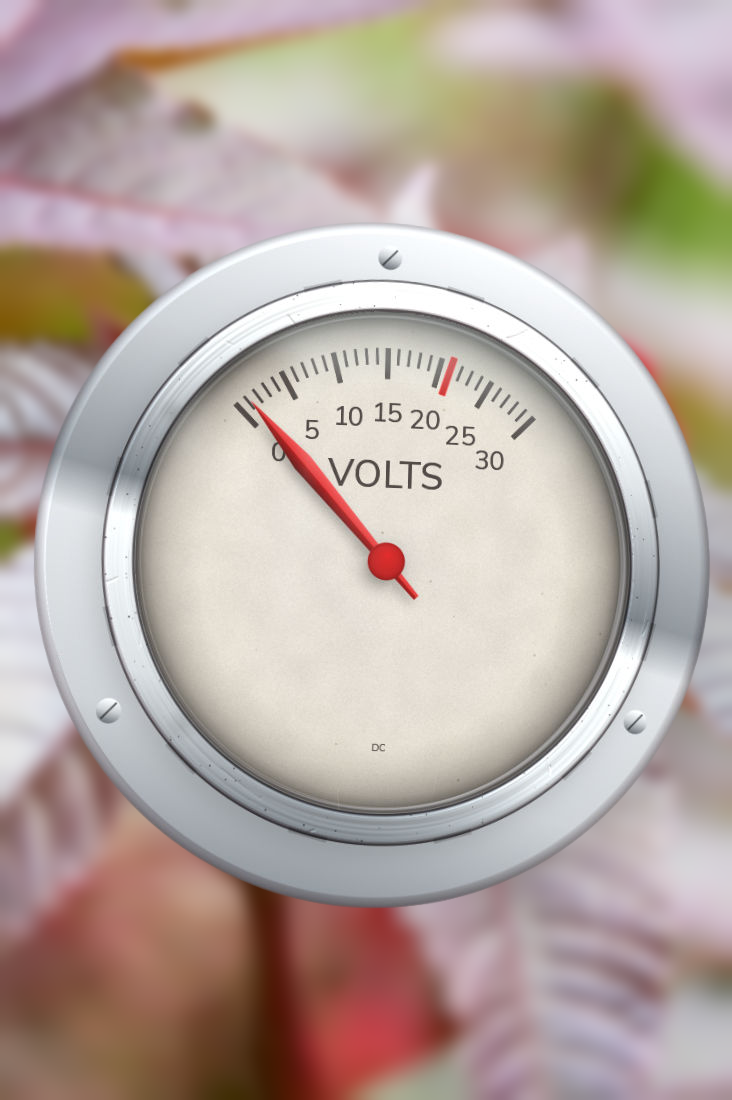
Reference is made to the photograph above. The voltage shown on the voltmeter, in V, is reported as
1 V
